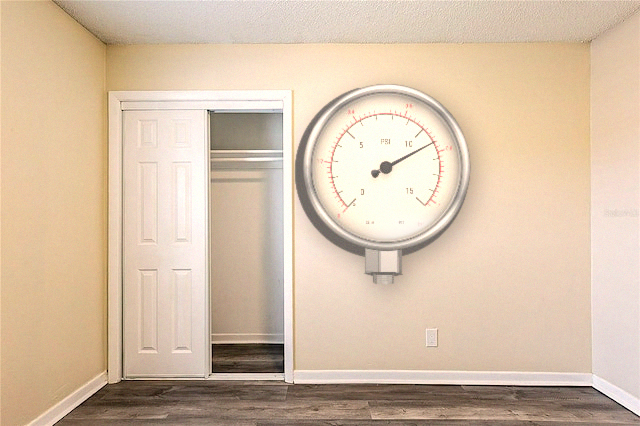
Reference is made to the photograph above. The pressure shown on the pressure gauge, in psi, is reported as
11 psi
